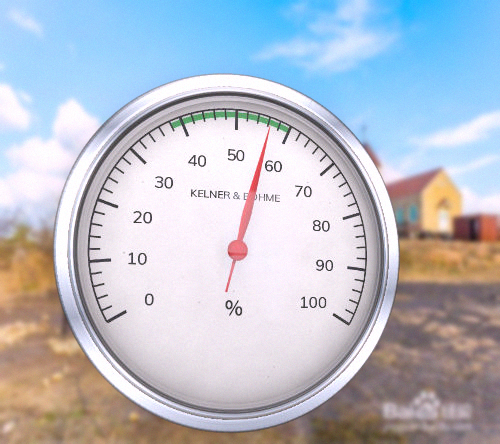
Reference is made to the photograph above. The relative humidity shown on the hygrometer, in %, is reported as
56 %
